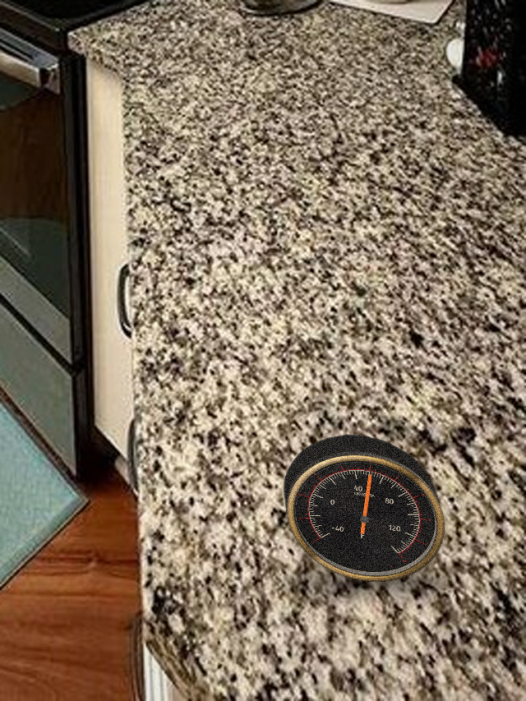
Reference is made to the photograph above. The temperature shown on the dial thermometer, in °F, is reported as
50 °F
